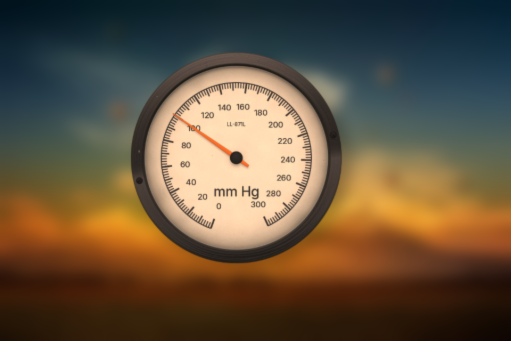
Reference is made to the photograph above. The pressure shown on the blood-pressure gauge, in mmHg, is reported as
100 mmHg
